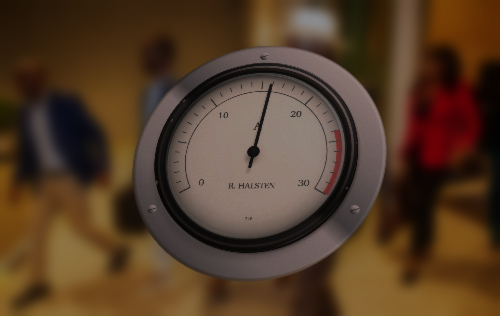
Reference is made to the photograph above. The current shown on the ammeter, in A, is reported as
16 A
